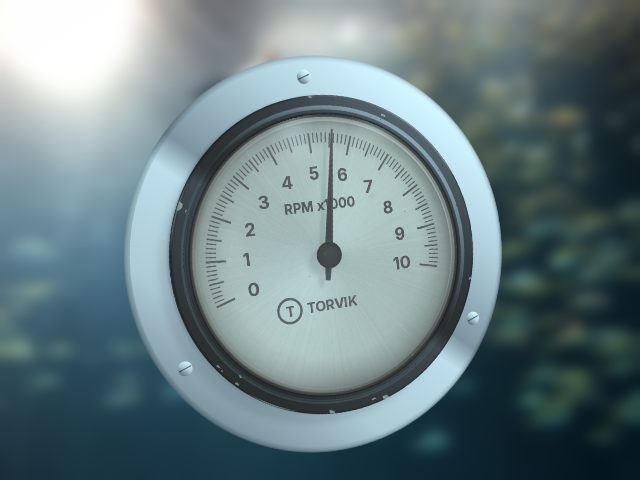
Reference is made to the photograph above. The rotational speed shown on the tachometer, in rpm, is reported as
5500 rpm
